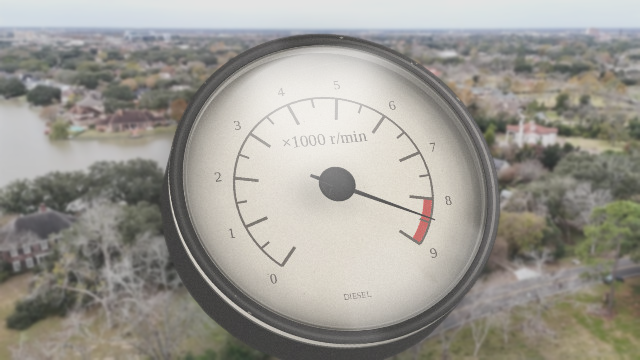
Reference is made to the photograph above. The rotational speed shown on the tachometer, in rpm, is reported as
8500 rpm
